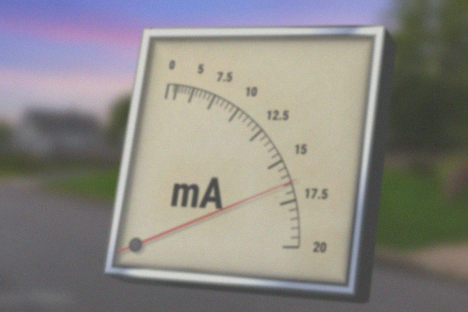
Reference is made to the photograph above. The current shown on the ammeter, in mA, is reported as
16.5 mA
